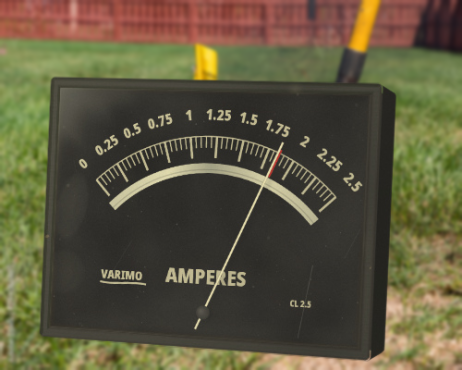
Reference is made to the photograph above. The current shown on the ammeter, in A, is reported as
1.85 A
